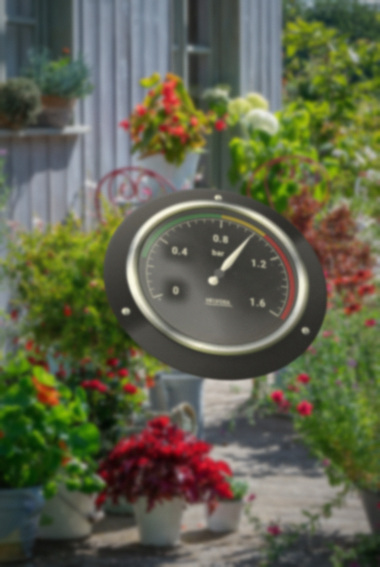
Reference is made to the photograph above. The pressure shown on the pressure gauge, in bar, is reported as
1 bar
